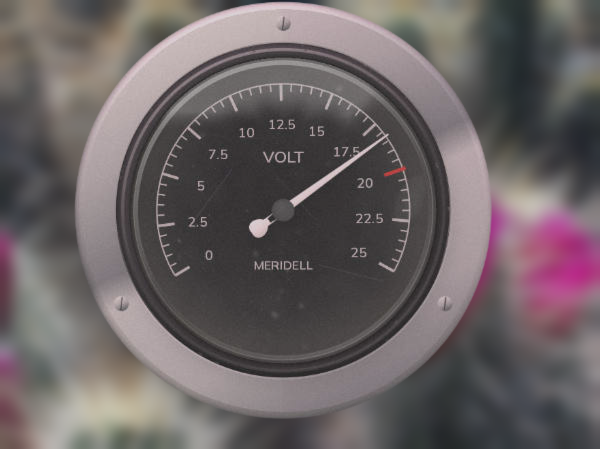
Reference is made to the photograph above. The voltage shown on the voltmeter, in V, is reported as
18.25 V
